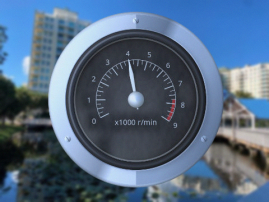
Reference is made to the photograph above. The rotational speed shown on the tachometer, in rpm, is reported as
4000 rpm
